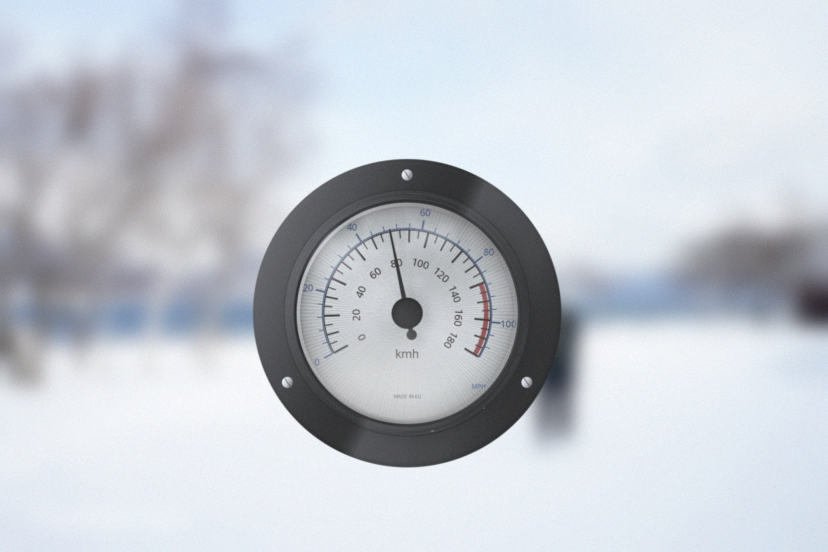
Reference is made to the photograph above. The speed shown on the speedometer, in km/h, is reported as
80 km/h
